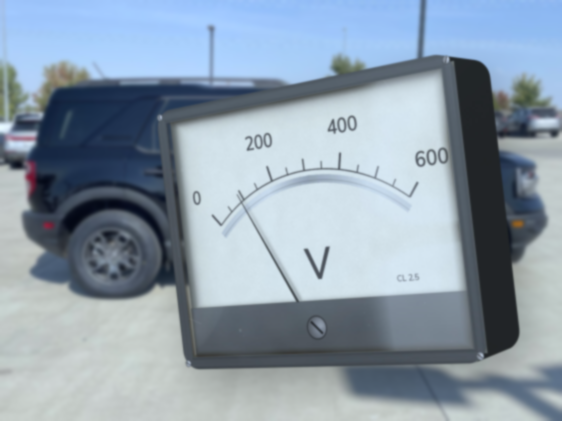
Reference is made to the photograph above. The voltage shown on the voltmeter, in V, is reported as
100 V
